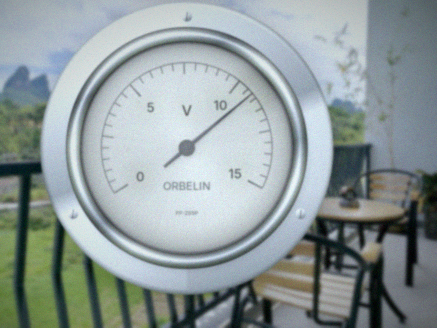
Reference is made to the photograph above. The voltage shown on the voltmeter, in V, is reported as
10.75 V
